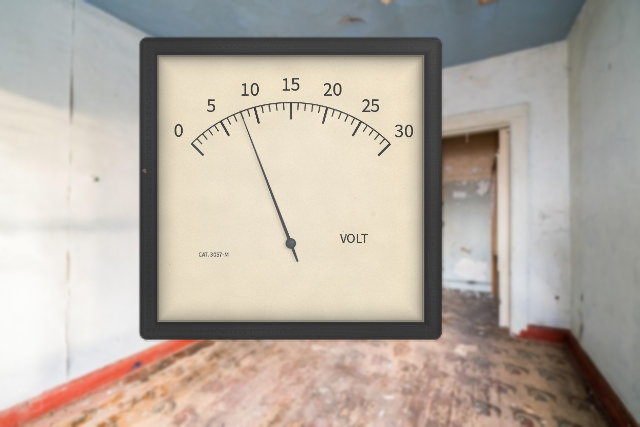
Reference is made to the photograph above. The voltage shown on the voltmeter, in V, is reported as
8 V
